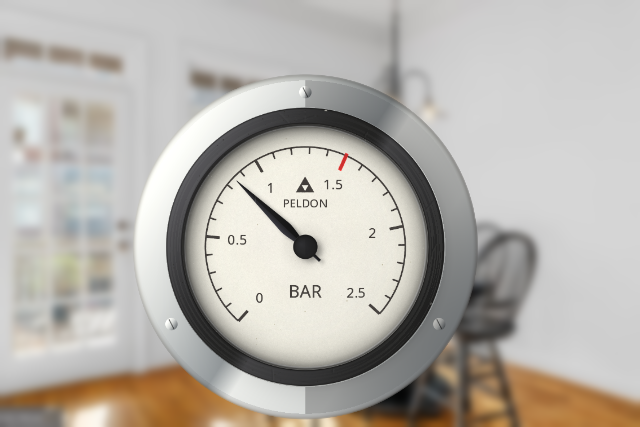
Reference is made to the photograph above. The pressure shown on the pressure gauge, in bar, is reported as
0.85 bar
